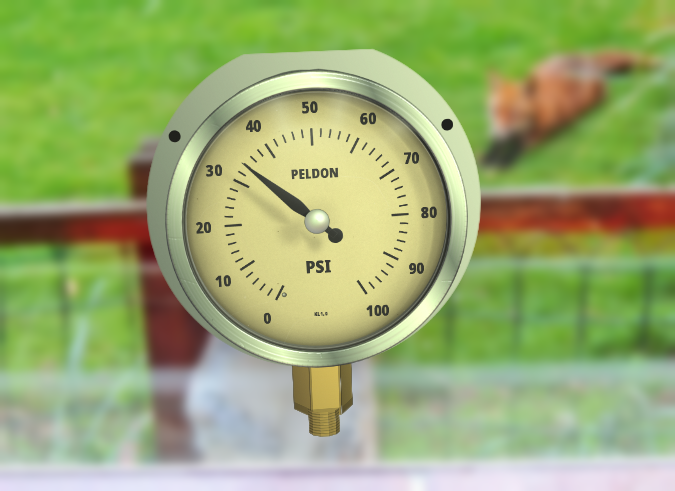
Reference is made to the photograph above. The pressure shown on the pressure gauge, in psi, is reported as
34 psi
